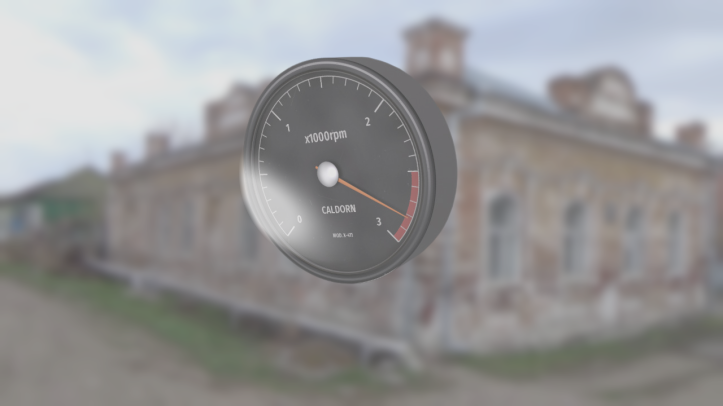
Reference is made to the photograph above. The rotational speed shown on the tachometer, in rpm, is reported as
2800 rpm
